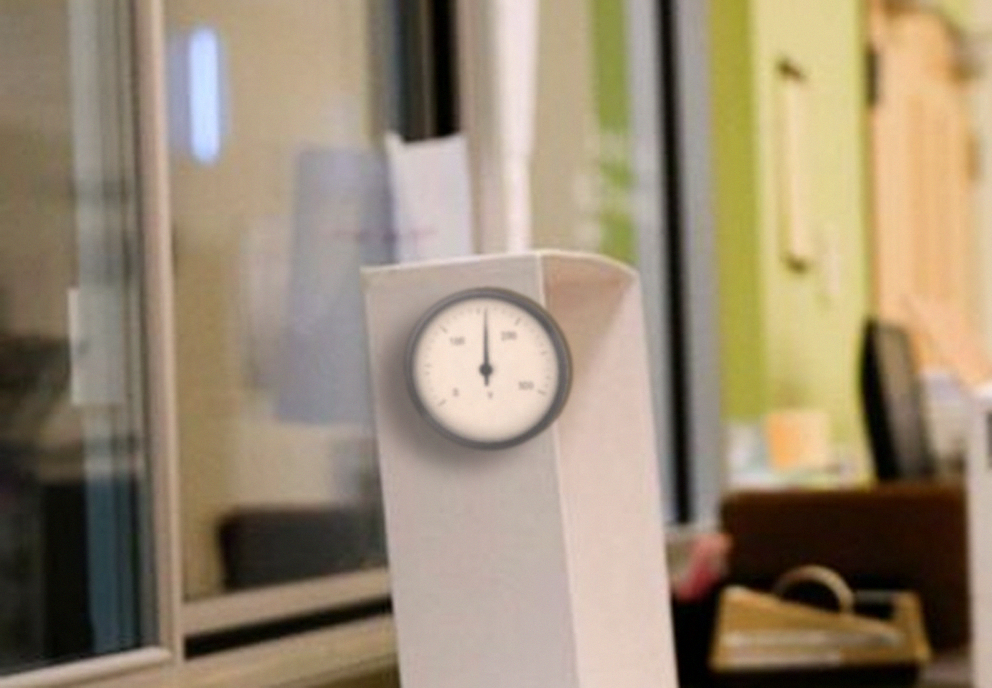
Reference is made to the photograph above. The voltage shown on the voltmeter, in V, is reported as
160 V
